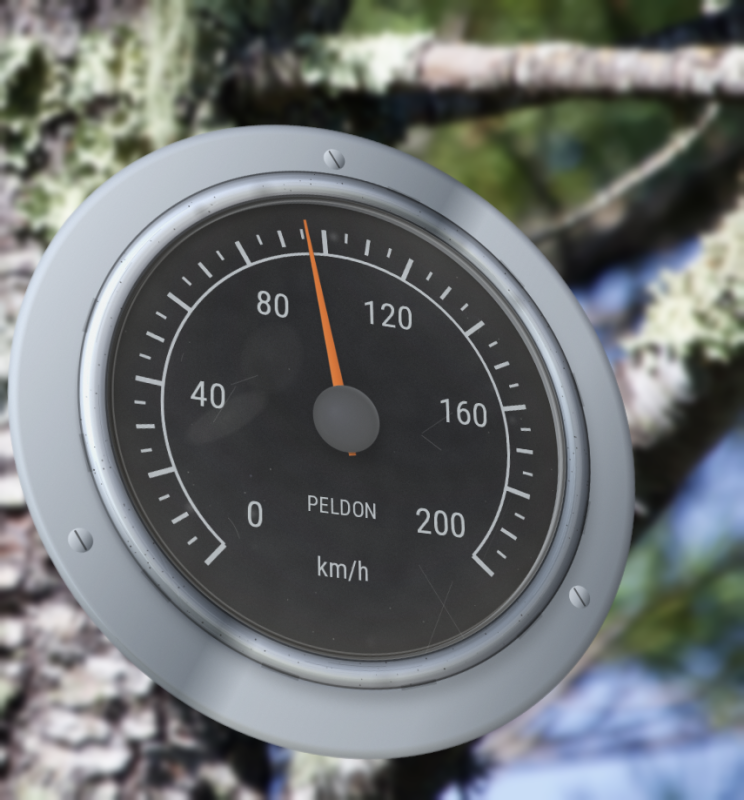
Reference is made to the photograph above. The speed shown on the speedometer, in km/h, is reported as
95 km/h
